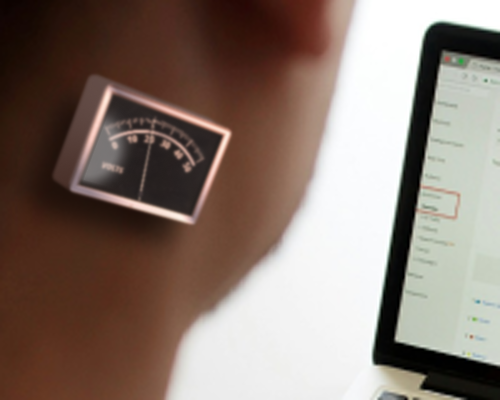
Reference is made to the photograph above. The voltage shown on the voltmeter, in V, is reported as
20 V
